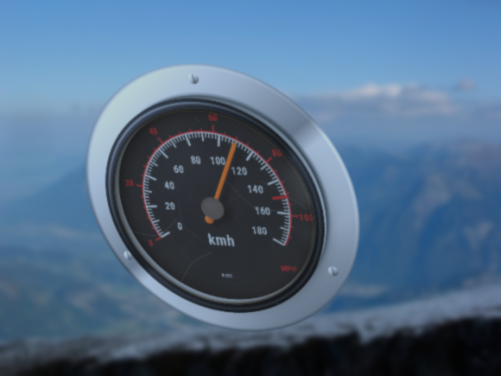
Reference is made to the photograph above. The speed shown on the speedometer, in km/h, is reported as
110 km/h
